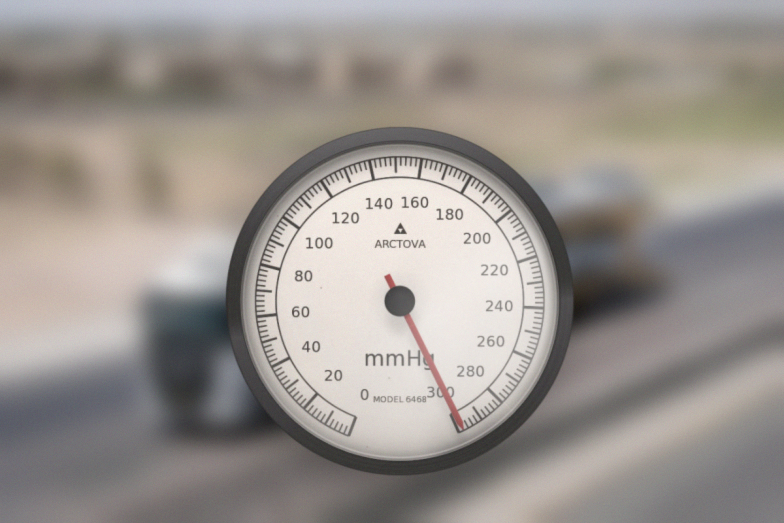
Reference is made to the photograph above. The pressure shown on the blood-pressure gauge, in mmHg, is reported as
298 mmHg
